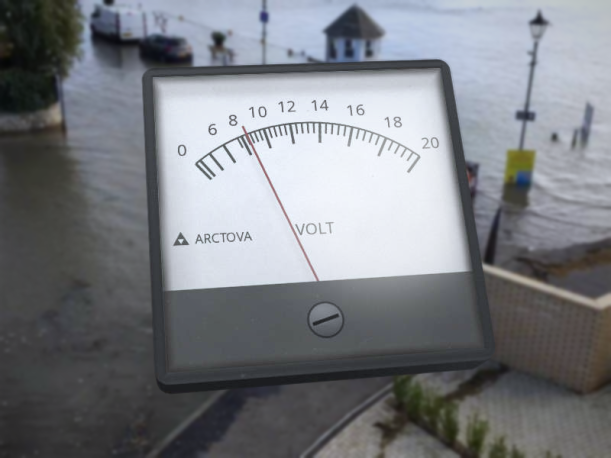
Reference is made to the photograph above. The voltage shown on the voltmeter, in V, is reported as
8.4 V
